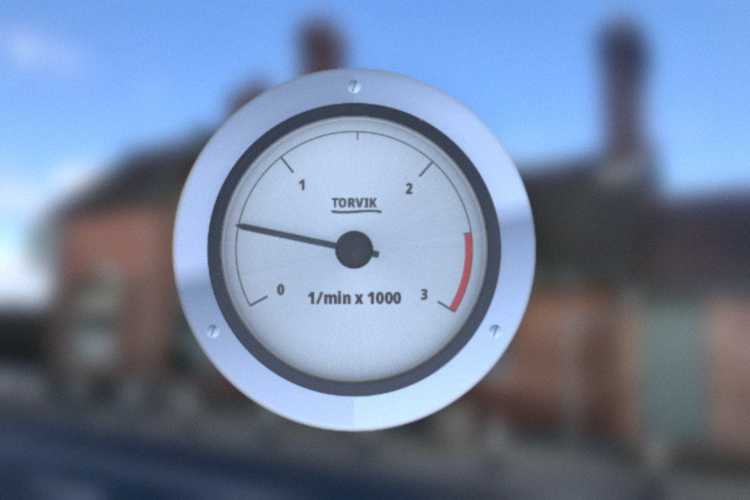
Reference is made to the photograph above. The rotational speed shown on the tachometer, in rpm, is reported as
500 rpm
